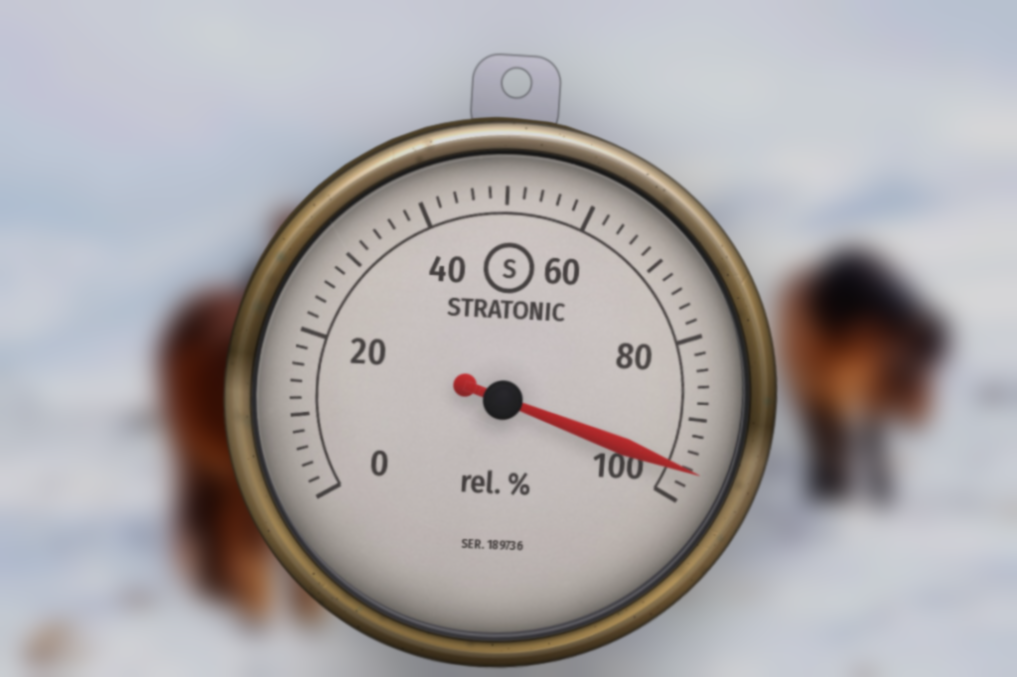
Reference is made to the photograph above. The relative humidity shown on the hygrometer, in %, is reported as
96 %
